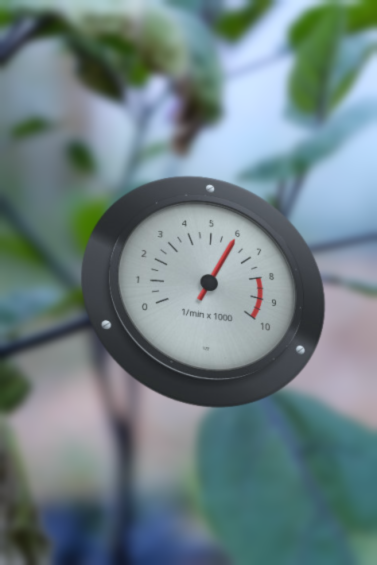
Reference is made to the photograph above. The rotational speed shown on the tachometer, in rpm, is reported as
6000 rpm
